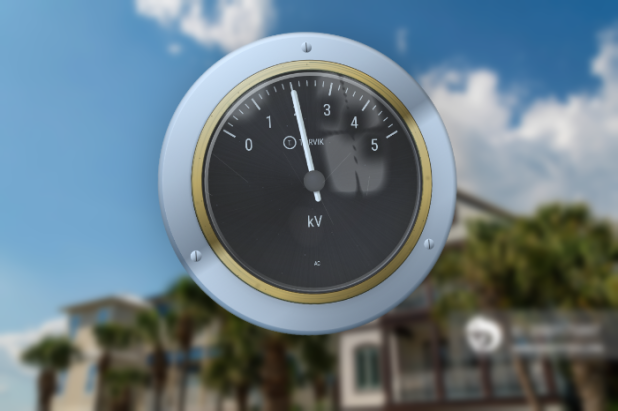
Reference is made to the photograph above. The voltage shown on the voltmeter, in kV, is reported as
2 kV
